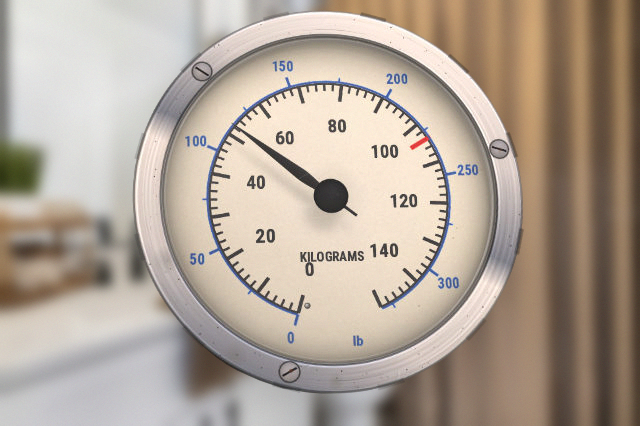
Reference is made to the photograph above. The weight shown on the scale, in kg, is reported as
52 kg
